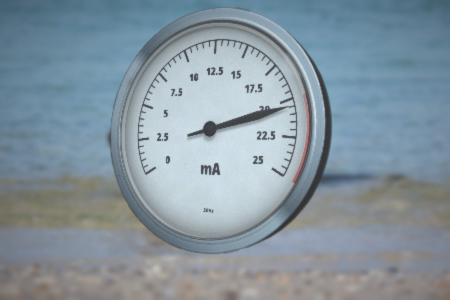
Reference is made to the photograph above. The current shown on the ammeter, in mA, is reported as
20.5 mA
